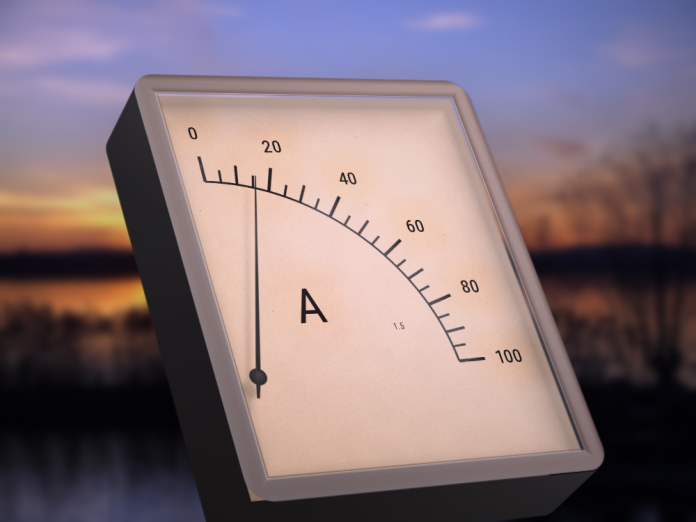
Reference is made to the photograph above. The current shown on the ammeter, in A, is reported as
15 A
